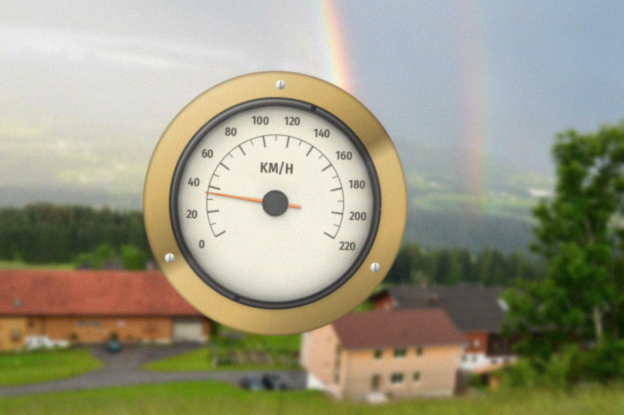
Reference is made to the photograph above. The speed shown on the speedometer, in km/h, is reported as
35 km/h
